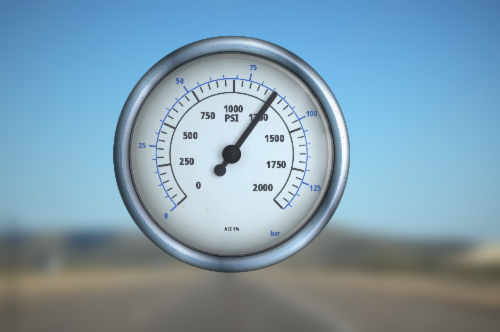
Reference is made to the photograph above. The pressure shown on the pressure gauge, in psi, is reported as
1250 psi
